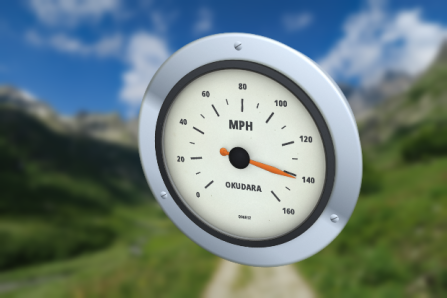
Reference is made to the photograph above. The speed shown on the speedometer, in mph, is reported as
140 mph
